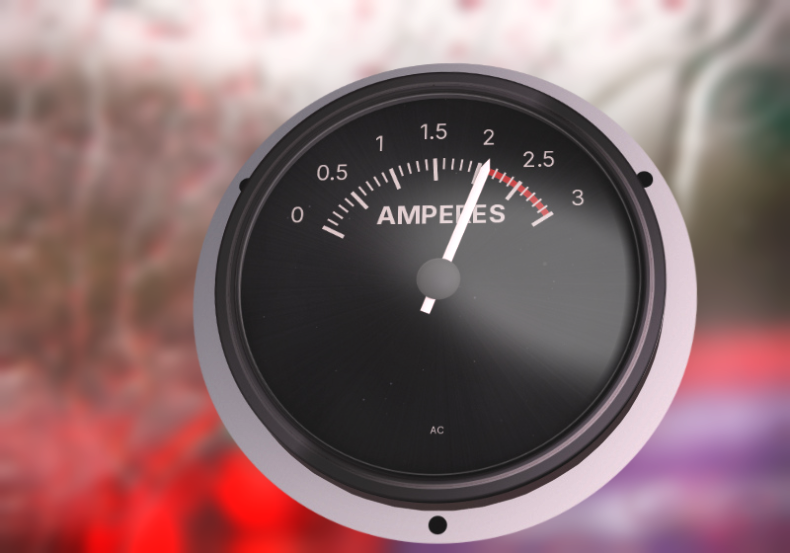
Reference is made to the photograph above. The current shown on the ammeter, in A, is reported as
2.1 A
